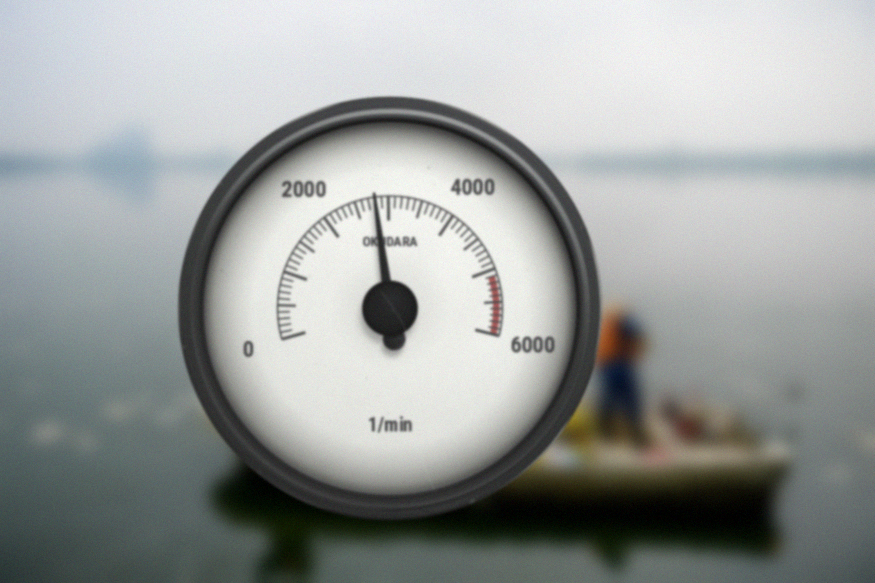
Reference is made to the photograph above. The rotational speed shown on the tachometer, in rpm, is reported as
2800 rpm
